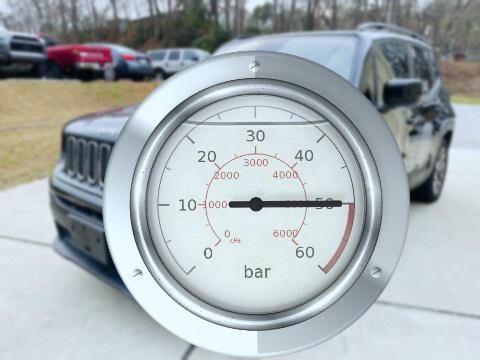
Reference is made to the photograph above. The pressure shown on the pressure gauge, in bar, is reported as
50 bar
